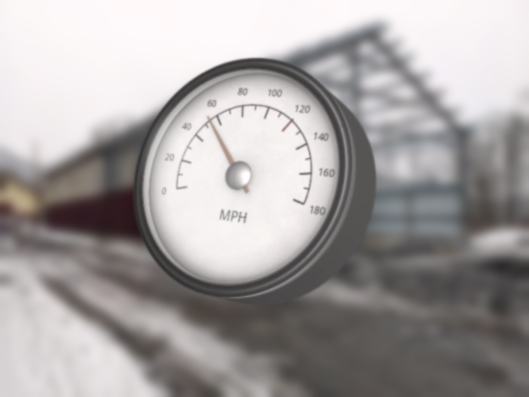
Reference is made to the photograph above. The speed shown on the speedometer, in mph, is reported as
55 mph
